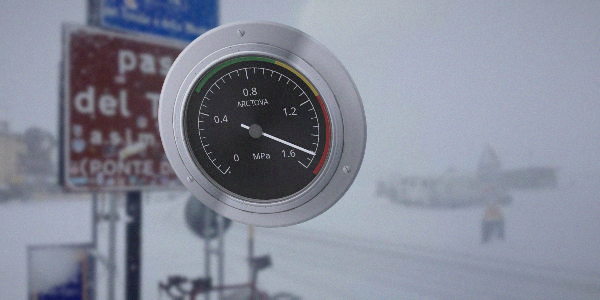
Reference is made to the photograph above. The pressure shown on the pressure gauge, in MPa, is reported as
1.5 MPa
